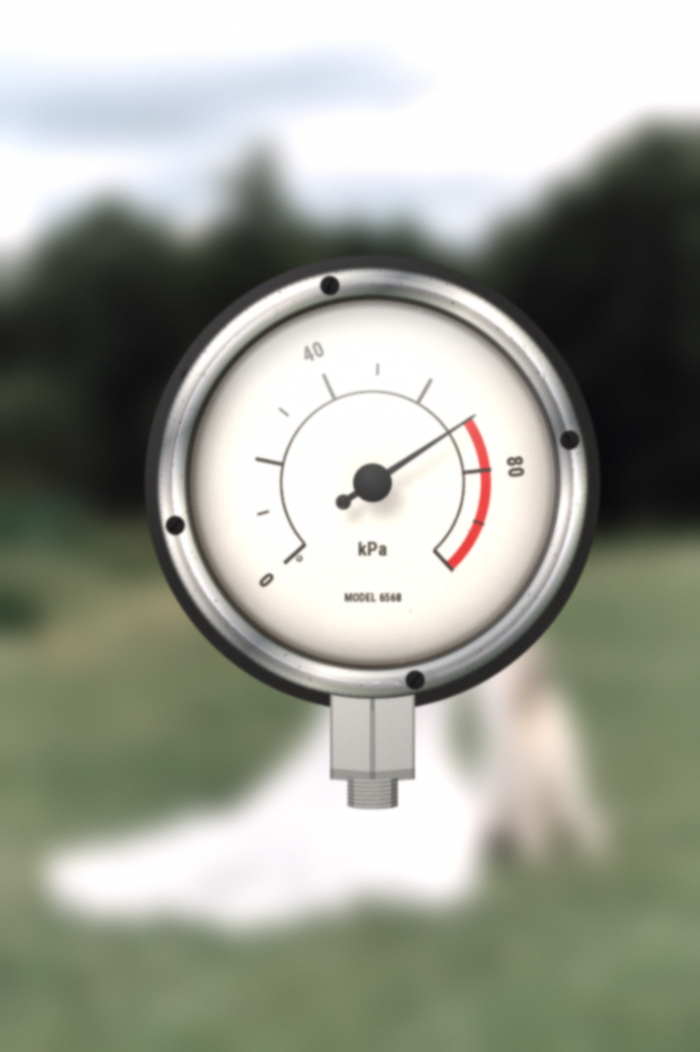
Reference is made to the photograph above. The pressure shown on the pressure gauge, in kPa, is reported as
70 kPa
